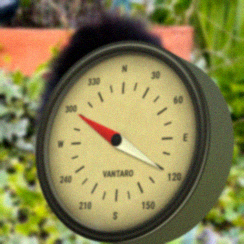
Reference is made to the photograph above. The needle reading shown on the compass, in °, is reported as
300 °
